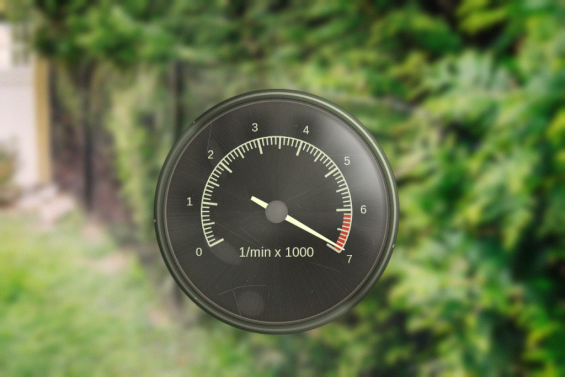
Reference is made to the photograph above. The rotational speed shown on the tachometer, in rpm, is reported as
6900 rpm
